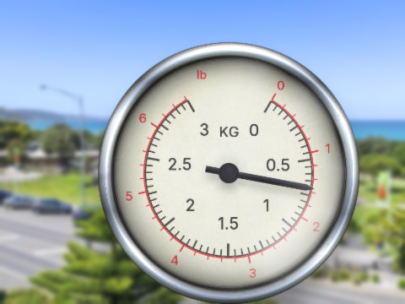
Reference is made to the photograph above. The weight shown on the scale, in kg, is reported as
0.7 kg
